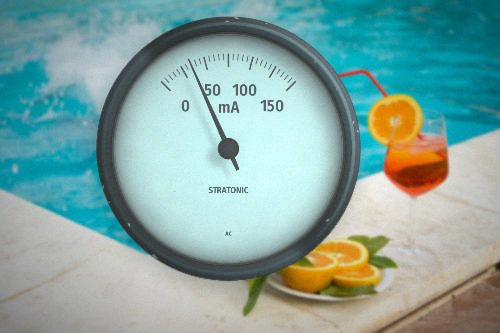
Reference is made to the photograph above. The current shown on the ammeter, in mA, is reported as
35 mA
